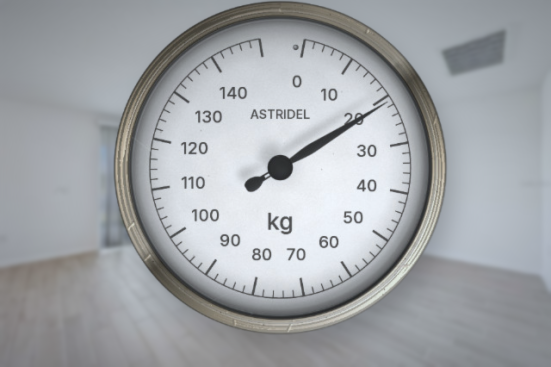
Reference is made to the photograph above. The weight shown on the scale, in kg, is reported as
21 kg
